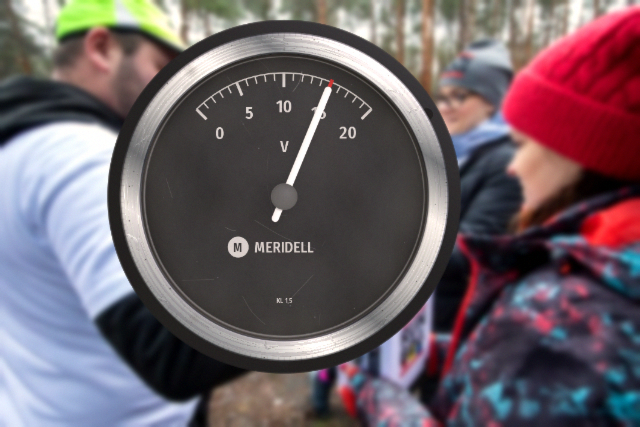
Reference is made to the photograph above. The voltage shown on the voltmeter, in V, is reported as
15 V
